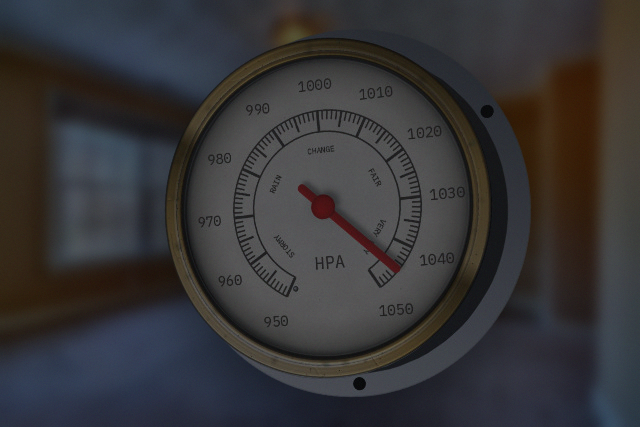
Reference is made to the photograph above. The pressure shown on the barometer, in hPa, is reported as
1045 hPa
